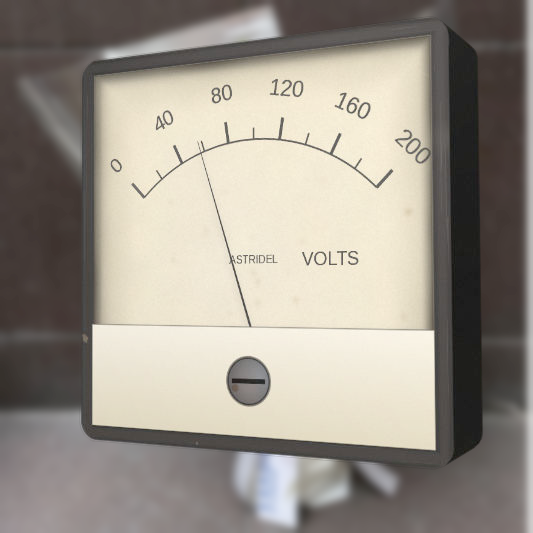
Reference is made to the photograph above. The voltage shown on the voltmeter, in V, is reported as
60 V
